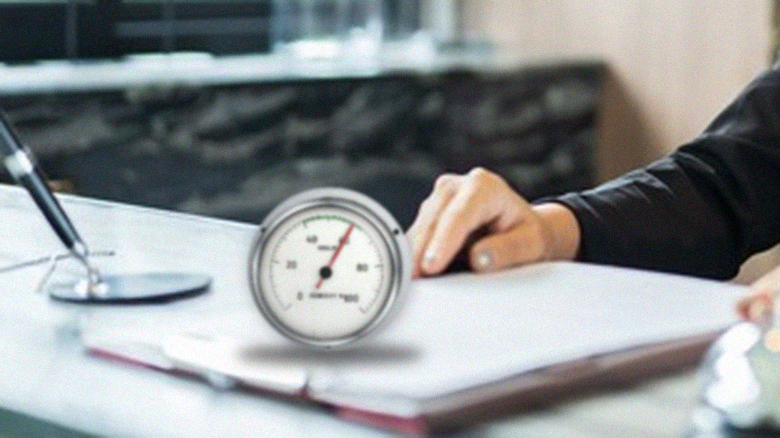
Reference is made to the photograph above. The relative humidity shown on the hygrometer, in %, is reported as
60 %
